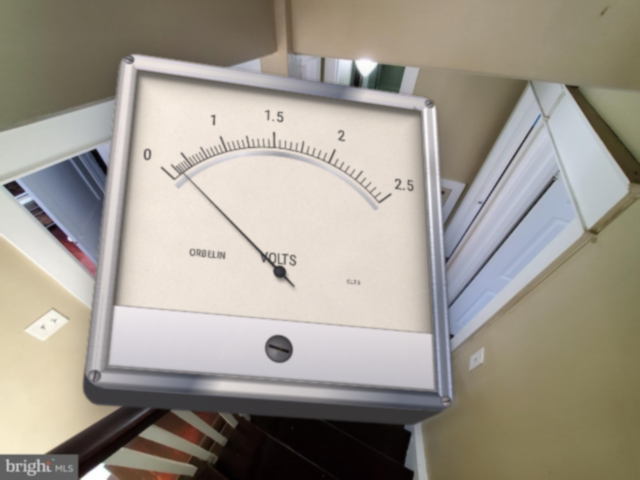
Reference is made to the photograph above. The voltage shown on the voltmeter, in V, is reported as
0.25 V
